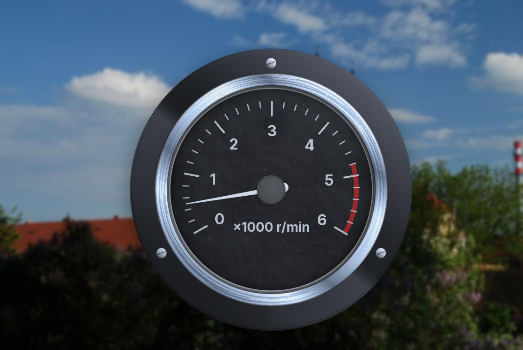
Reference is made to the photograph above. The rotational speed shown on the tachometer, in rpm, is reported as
500 rpm
